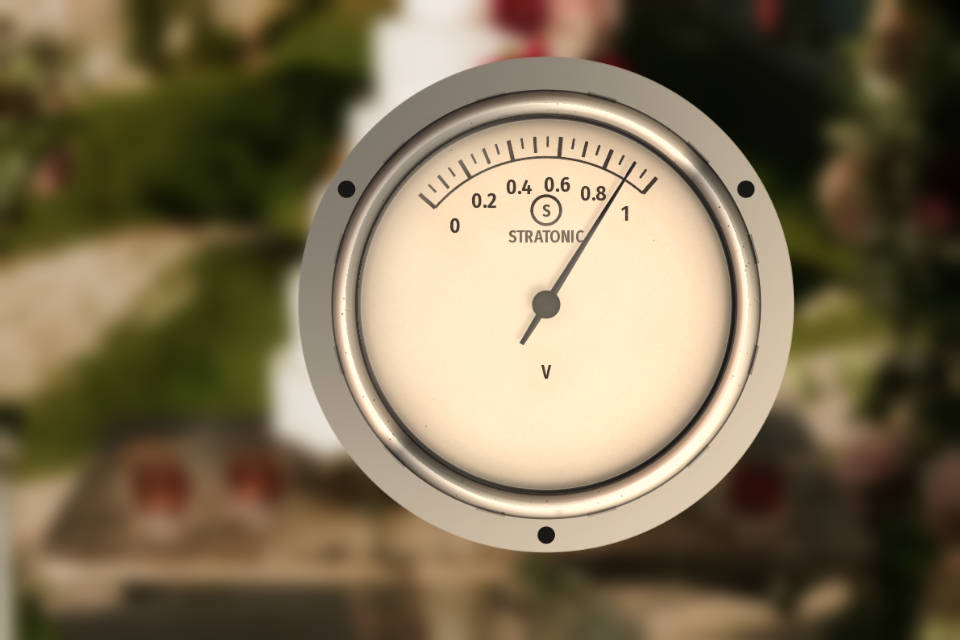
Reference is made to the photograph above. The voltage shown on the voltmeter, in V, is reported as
0.9 V
